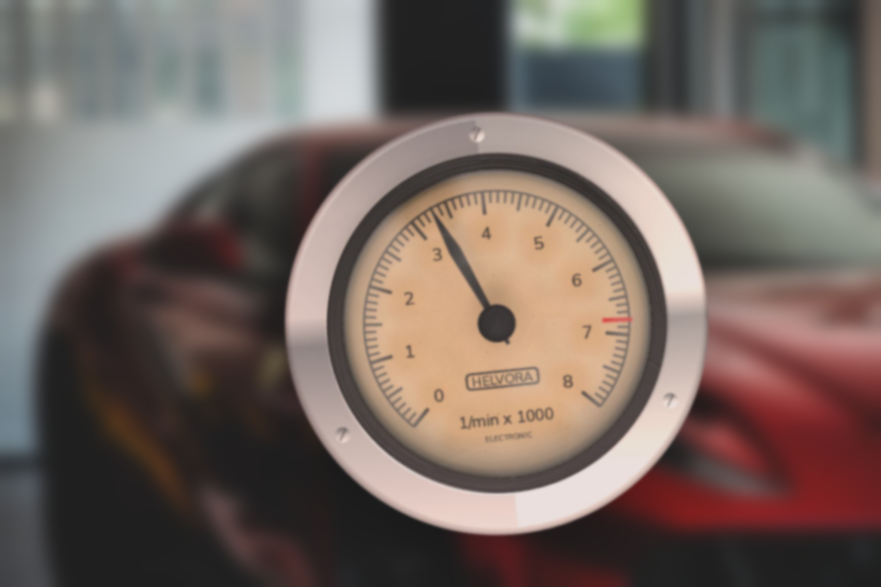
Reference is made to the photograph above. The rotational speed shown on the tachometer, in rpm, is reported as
3300 rpm
